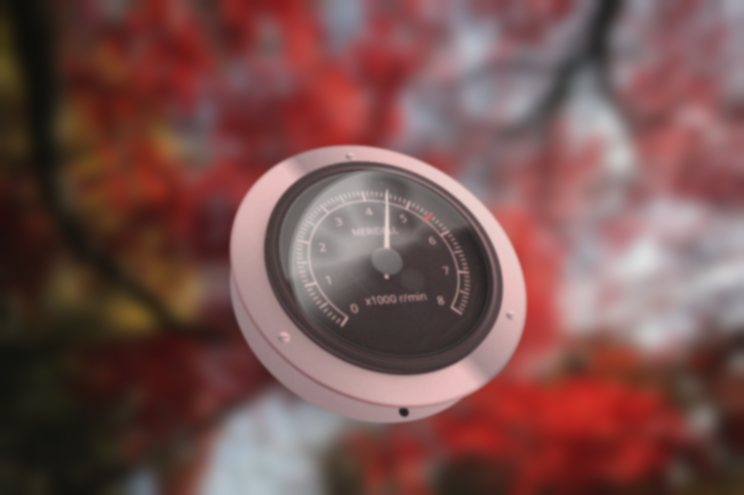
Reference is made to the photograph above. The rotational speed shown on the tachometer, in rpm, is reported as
4500 rpm
